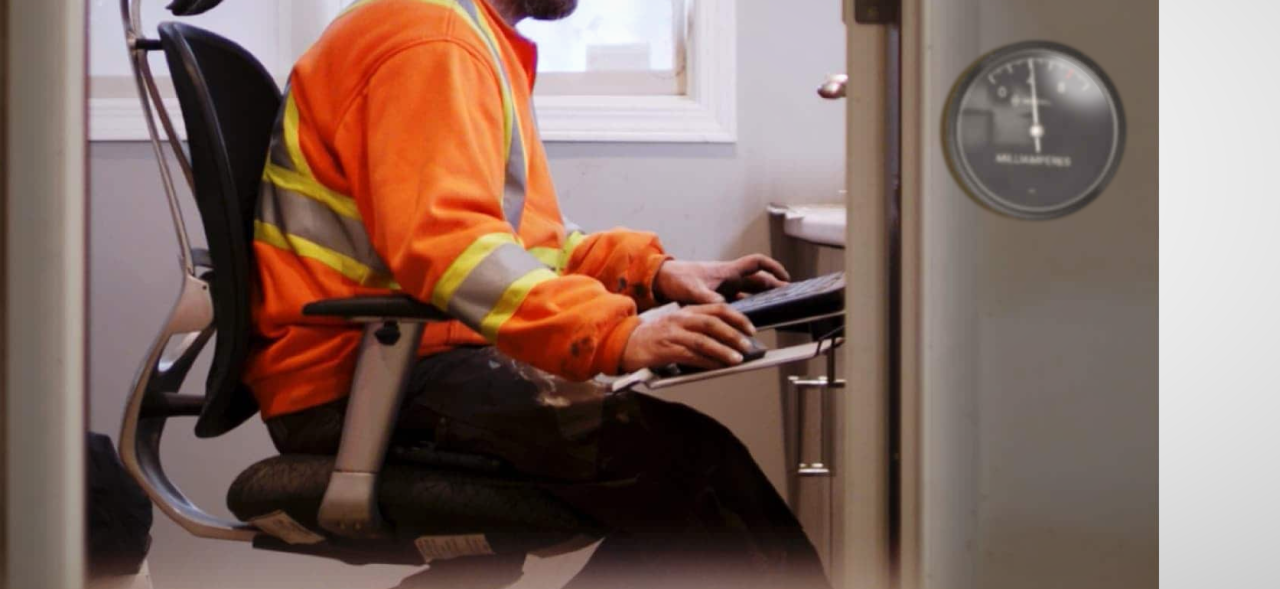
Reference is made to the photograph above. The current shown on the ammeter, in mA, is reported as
4 mA
